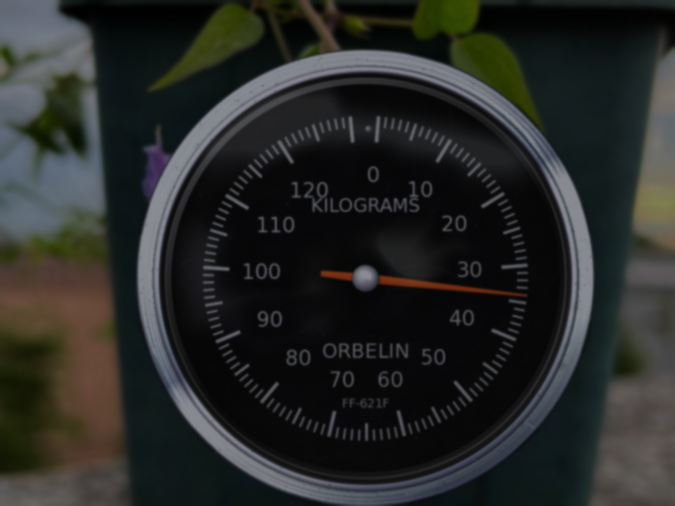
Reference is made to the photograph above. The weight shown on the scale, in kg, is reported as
34 kg
